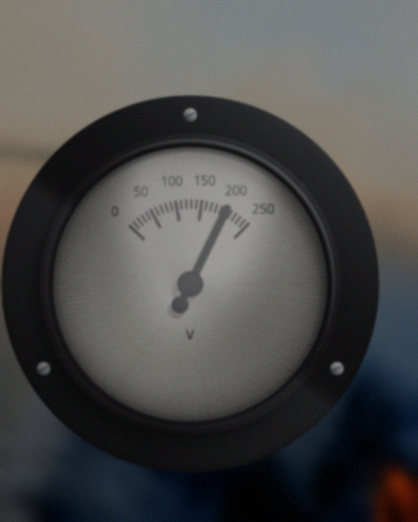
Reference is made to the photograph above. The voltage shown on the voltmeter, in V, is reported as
200 V
